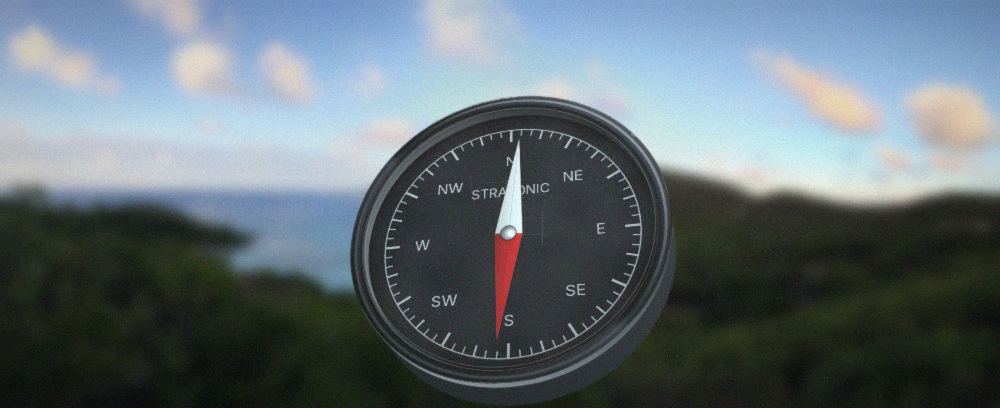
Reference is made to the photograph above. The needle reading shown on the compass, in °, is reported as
185 °
